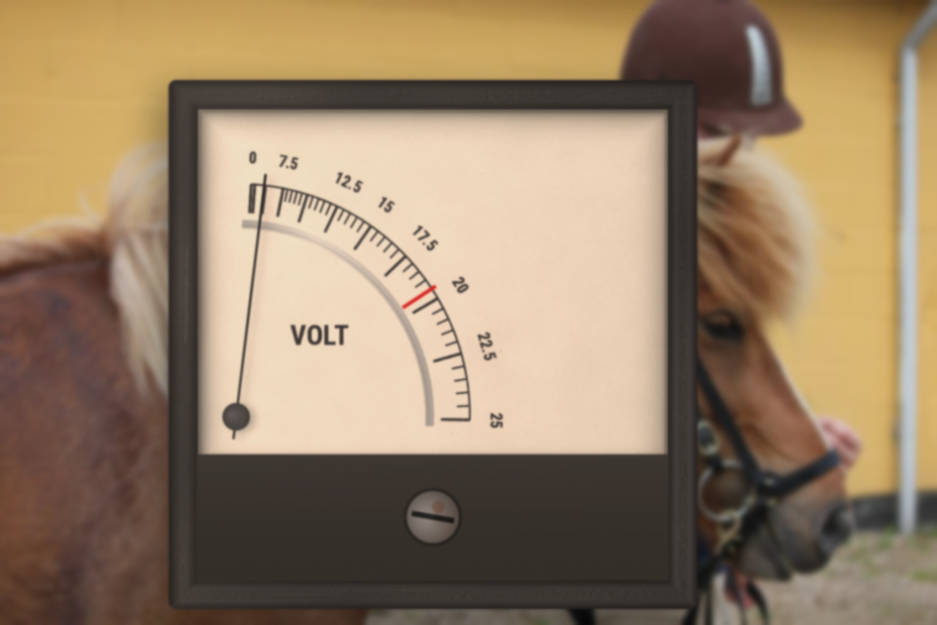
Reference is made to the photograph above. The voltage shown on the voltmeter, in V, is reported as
5 V
